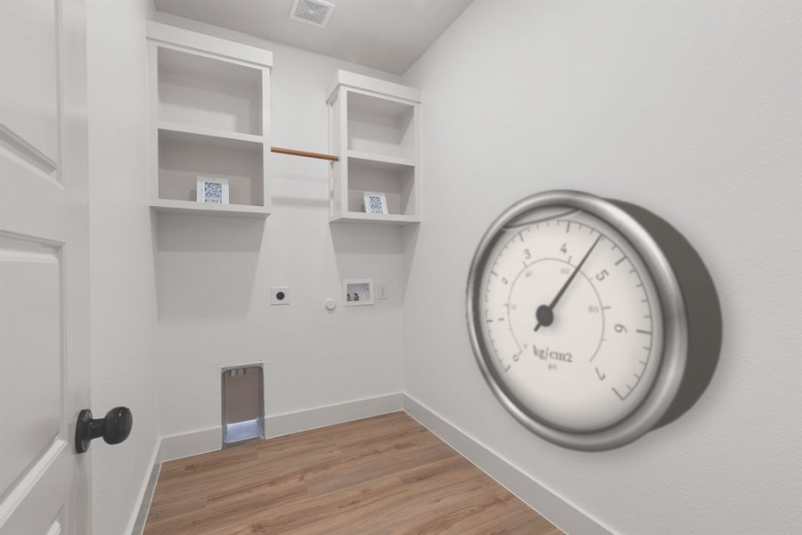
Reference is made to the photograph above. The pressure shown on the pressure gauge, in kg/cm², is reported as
4.6 kg/cm²
